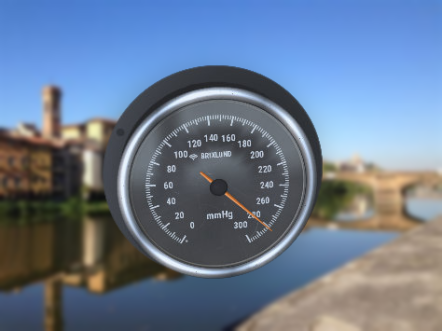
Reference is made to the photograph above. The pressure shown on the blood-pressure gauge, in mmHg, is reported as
280 mmHg
